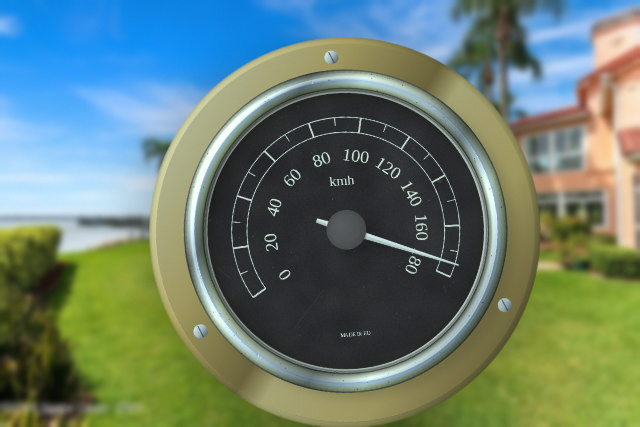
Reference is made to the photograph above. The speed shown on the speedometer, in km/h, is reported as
175 km/h
